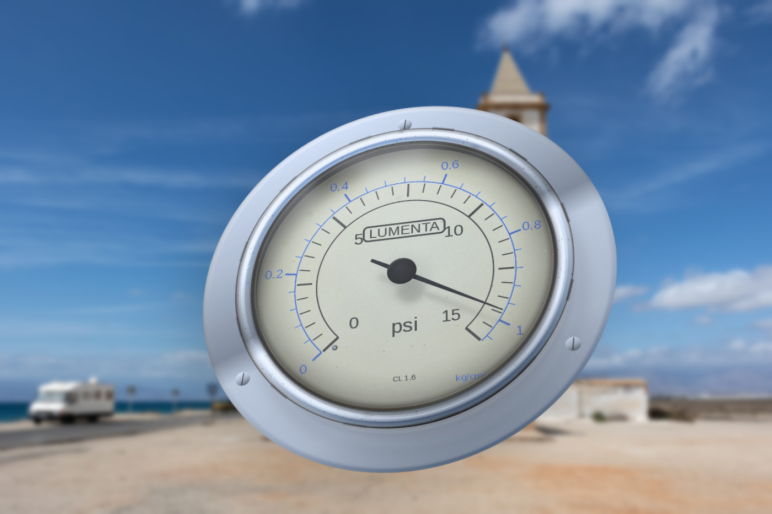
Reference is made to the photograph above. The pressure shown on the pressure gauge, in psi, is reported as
14 psi
